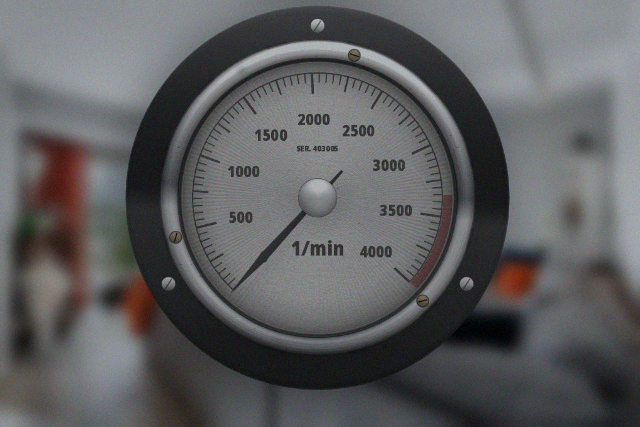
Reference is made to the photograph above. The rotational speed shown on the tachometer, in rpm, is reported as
0 rpm
